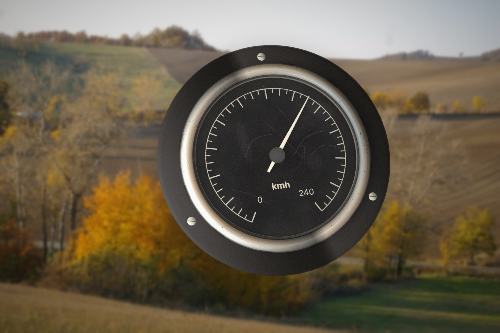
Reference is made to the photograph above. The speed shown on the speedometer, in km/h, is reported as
150 km/h
